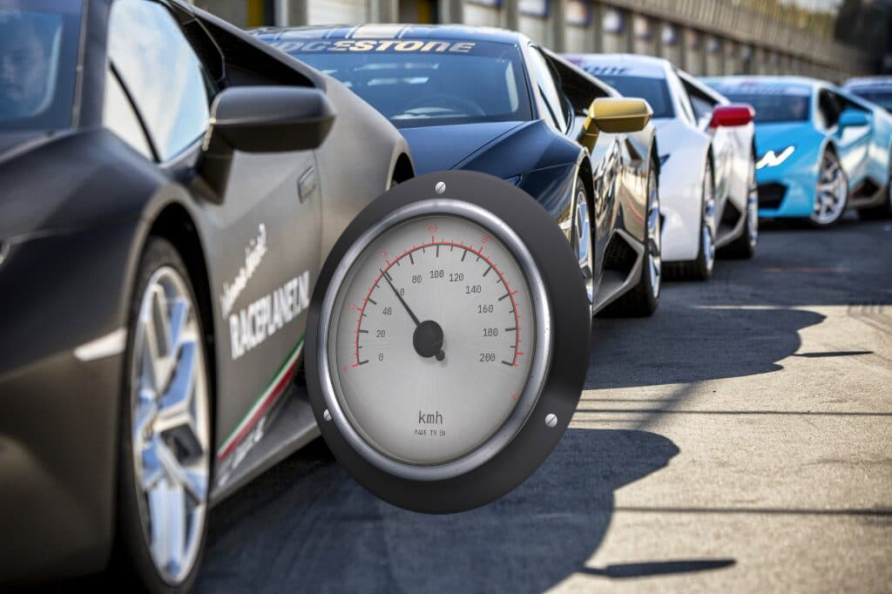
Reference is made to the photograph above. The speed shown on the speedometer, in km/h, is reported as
60 km/h
